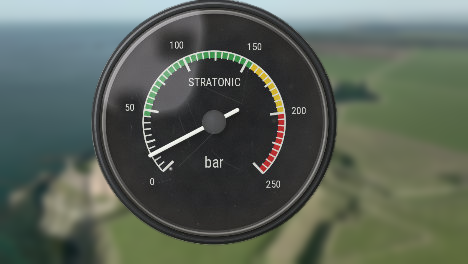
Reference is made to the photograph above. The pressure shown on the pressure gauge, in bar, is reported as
15 bar
